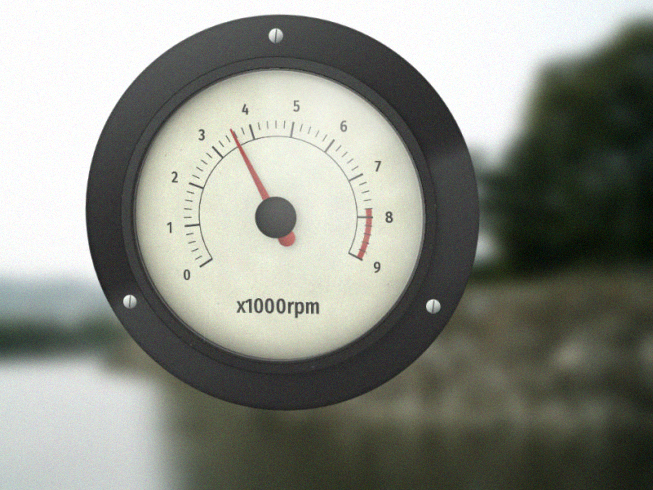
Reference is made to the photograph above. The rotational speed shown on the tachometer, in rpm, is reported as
3600 rpm
